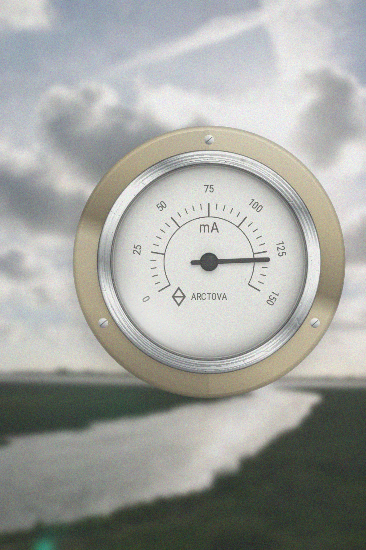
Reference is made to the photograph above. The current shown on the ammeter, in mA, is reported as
130 mA
